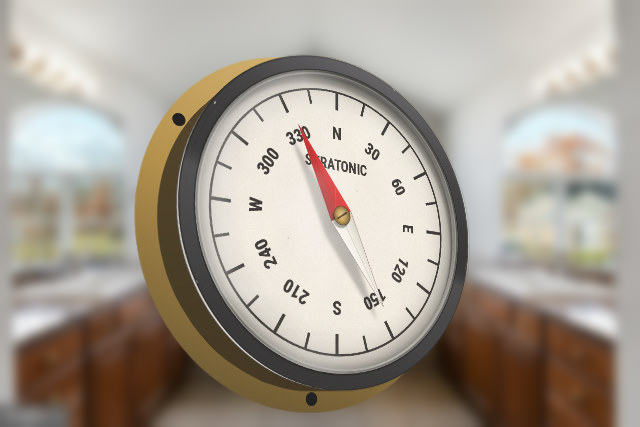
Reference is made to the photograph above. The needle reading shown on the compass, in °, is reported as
330 °
